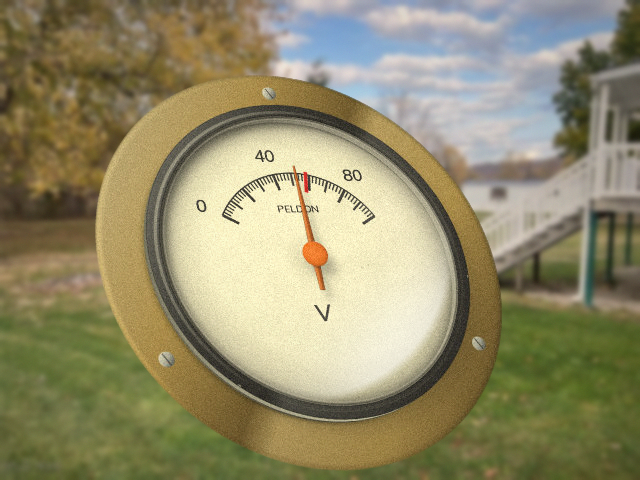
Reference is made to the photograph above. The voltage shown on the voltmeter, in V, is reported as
50 V
